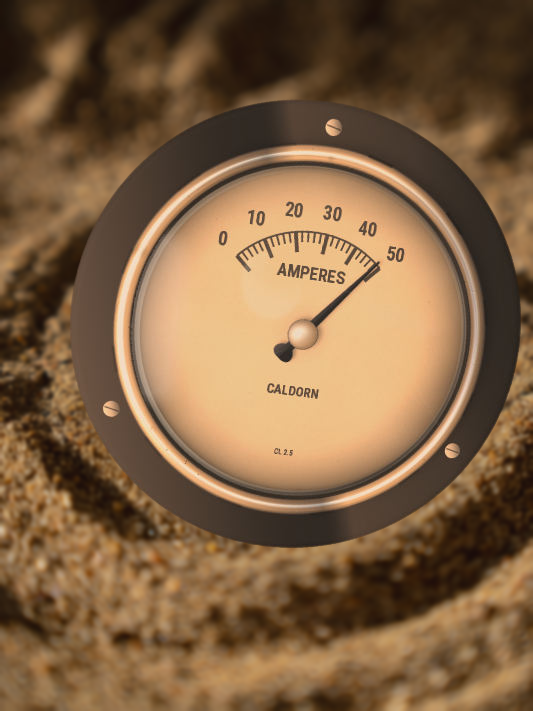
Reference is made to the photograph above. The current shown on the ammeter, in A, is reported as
48 A
